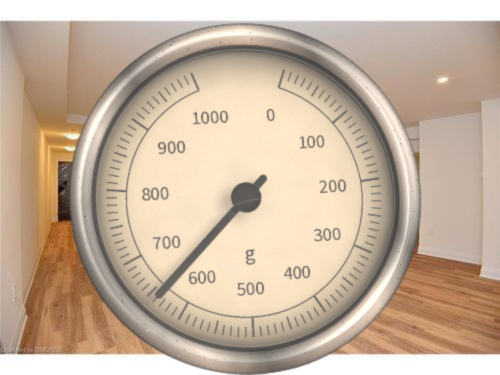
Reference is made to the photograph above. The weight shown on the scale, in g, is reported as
640 g
